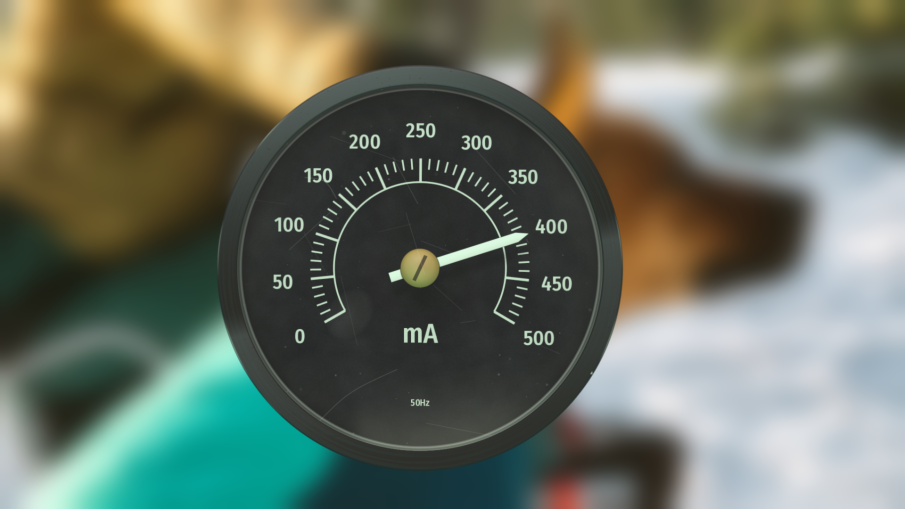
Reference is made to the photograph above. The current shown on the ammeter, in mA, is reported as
400 mA
